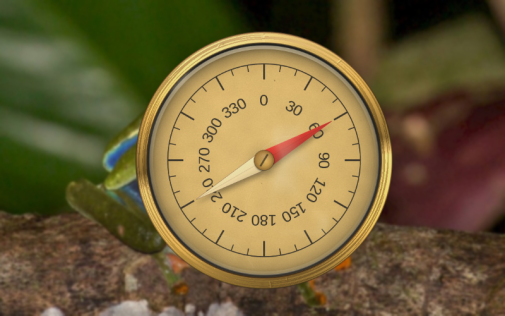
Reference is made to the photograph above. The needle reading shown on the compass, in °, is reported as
60 °
